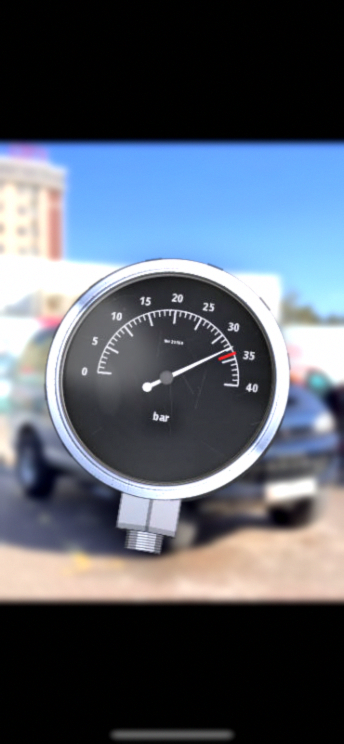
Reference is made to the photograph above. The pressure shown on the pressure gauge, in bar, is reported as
33 bar
